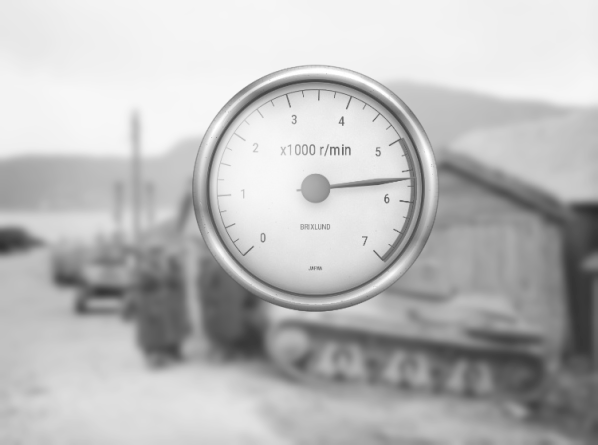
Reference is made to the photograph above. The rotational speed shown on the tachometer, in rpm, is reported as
5625 rpm
